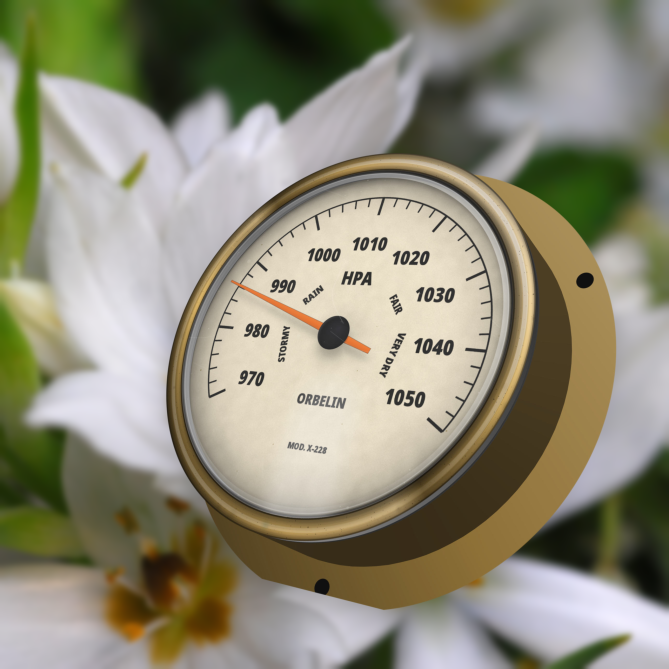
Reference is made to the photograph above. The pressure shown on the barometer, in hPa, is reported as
986 hPa
